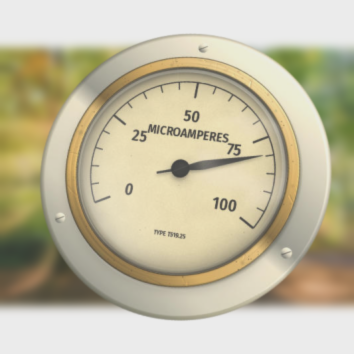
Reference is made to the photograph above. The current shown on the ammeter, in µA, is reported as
80 µA
